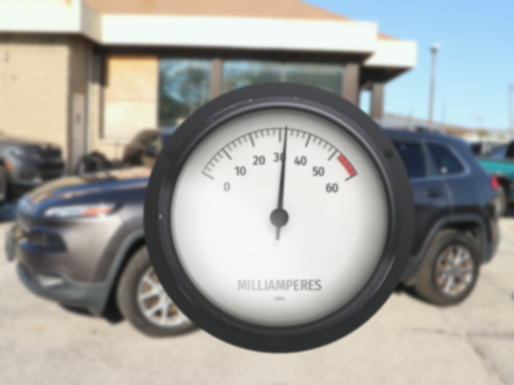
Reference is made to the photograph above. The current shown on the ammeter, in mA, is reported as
32 mA
